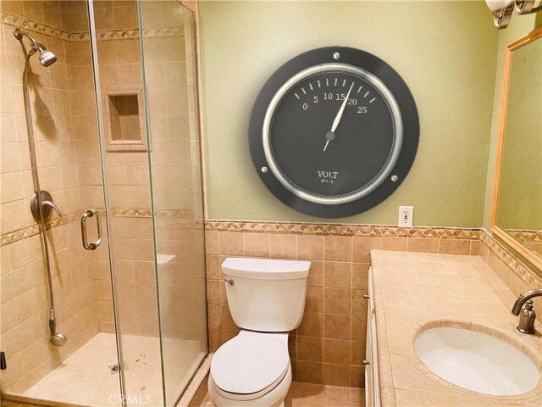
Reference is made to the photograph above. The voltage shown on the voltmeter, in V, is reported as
17.5 V
